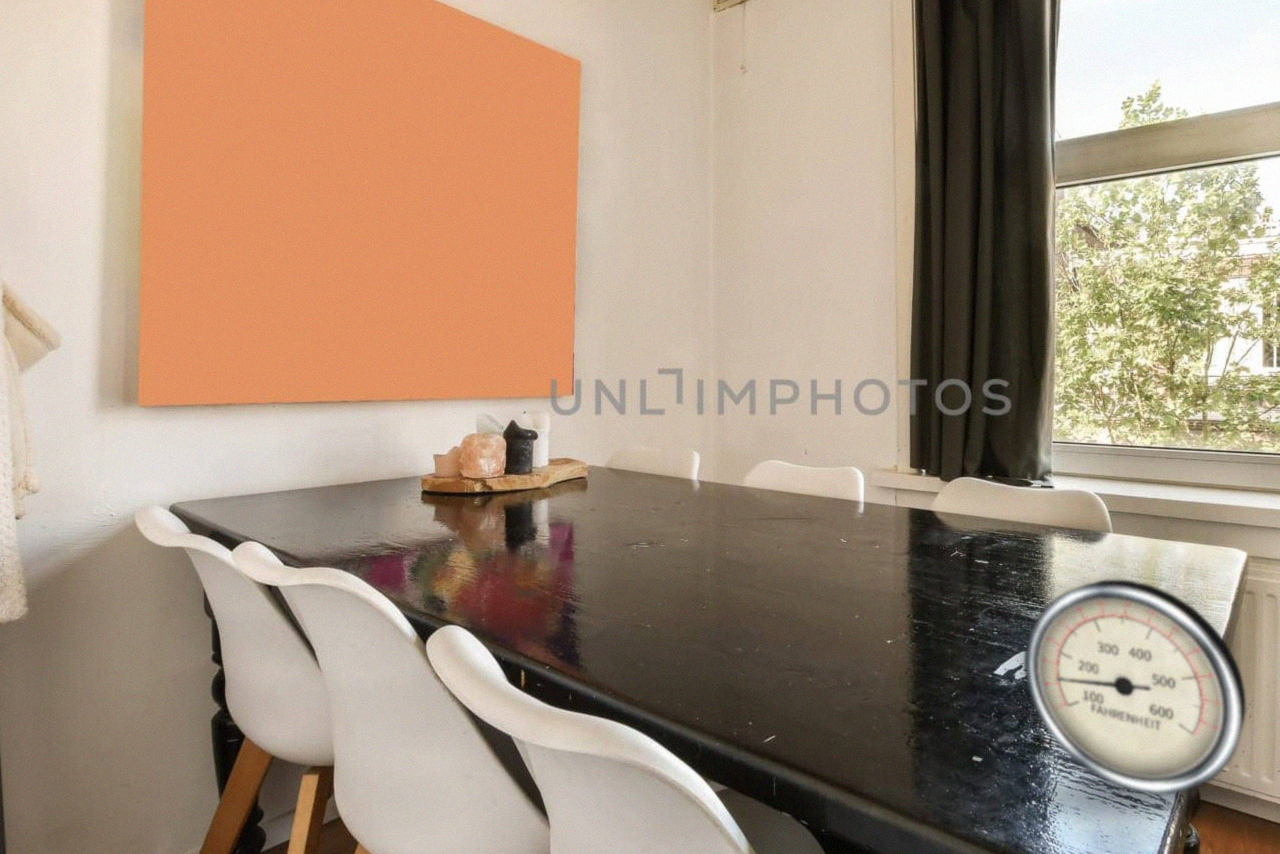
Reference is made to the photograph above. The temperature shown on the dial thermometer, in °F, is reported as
150 °F
